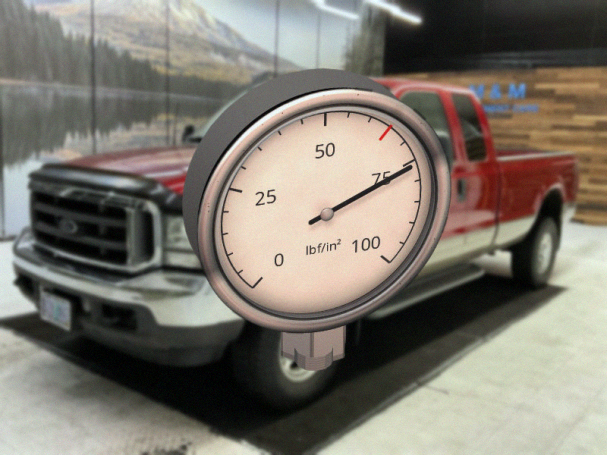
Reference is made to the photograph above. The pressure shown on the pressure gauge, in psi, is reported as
75 psi
